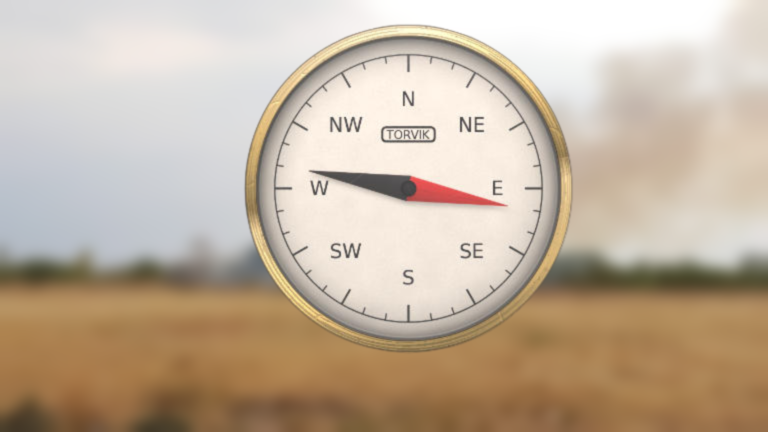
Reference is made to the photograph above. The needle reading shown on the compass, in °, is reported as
100 °
